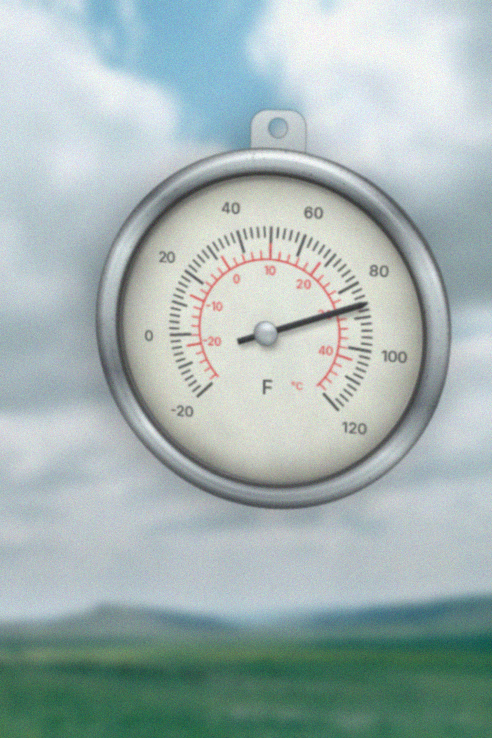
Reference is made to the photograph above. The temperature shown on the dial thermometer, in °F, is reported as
86 °F
